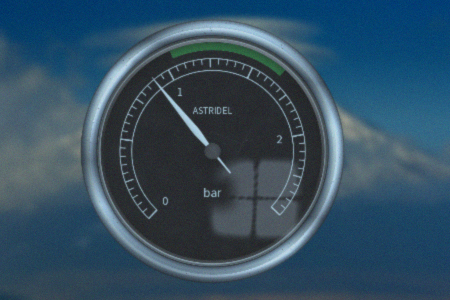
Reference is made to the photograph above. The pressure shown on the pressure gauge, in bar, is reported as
0.9 bar
